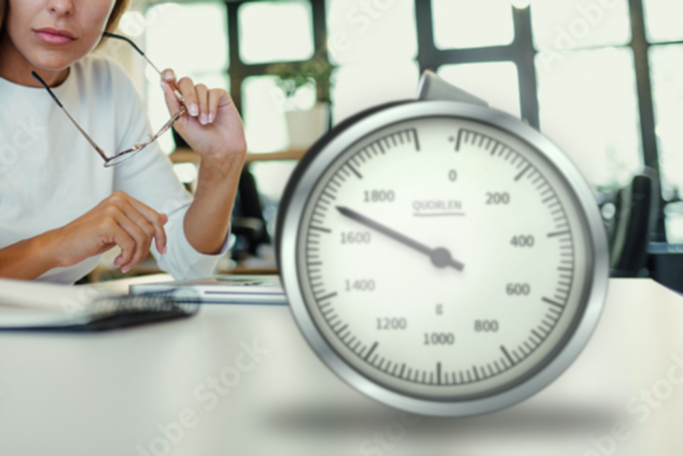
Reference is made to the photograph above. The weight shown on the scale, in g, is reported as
1680 g
